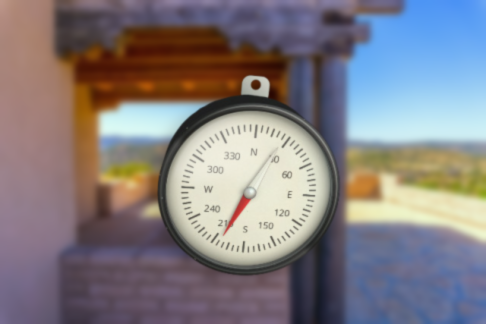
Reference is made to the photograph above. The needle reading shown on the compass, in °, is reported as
205 °
